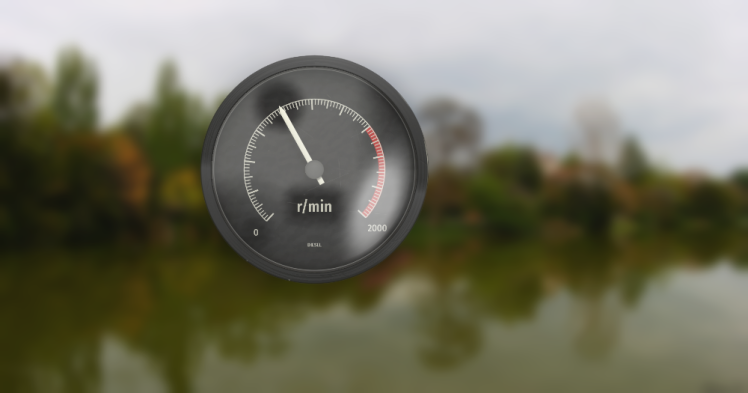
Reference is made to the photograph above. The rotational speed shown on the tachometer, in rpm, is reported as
800 rpm
